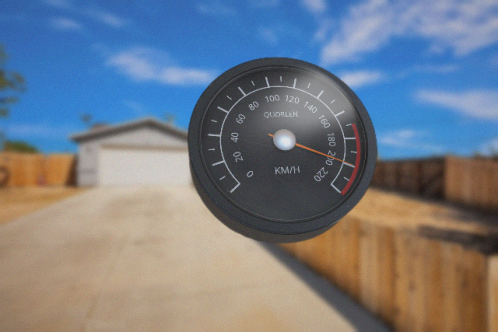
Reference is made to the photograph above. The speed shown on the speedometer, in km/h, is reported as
200 km/h
